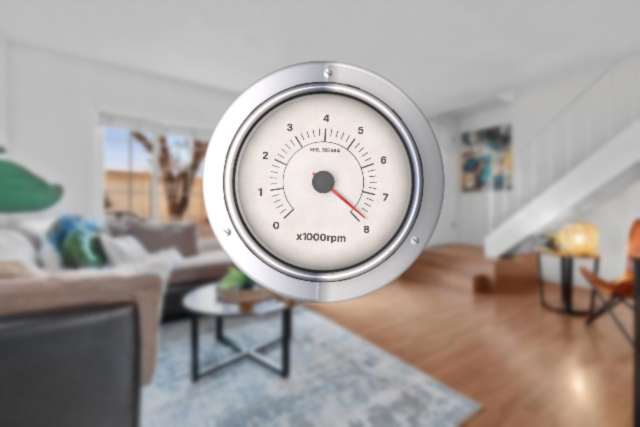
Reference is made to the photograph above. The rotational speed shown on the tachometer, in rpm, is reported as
7800 rpm
